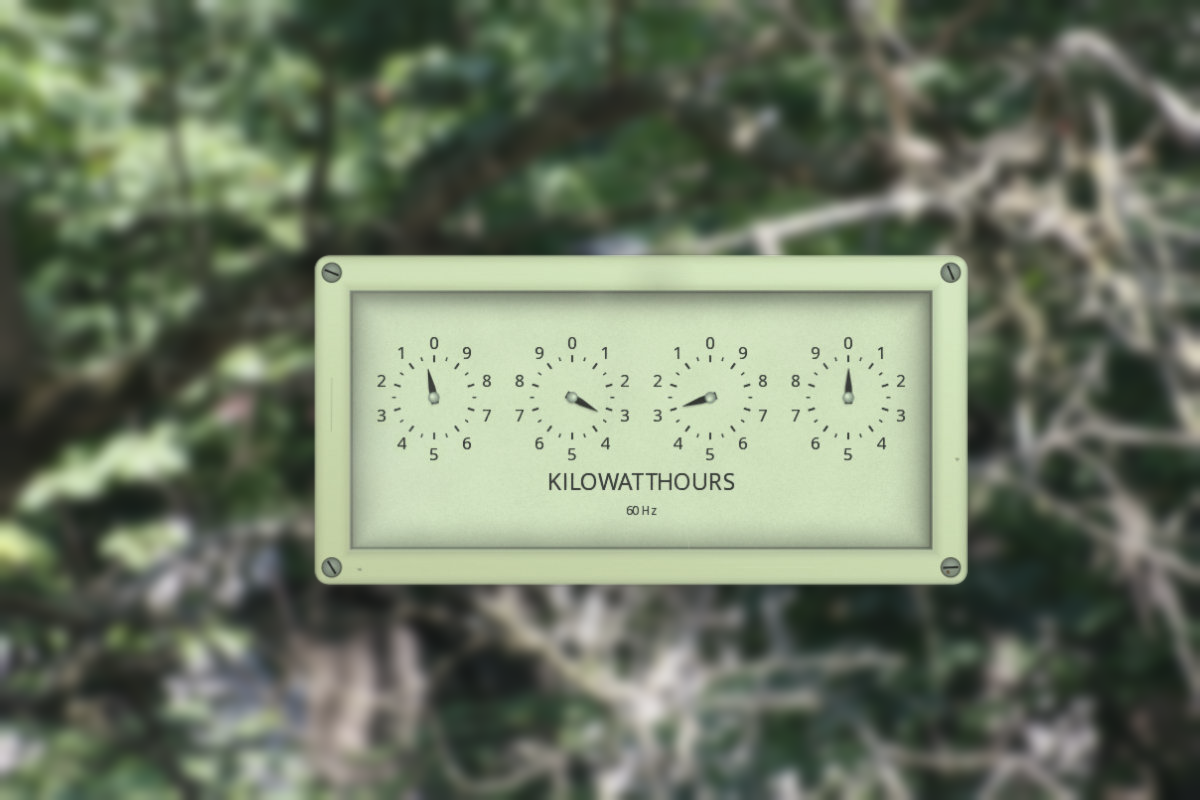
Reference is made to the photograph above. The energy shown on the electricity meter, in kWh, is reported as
330 kWh
